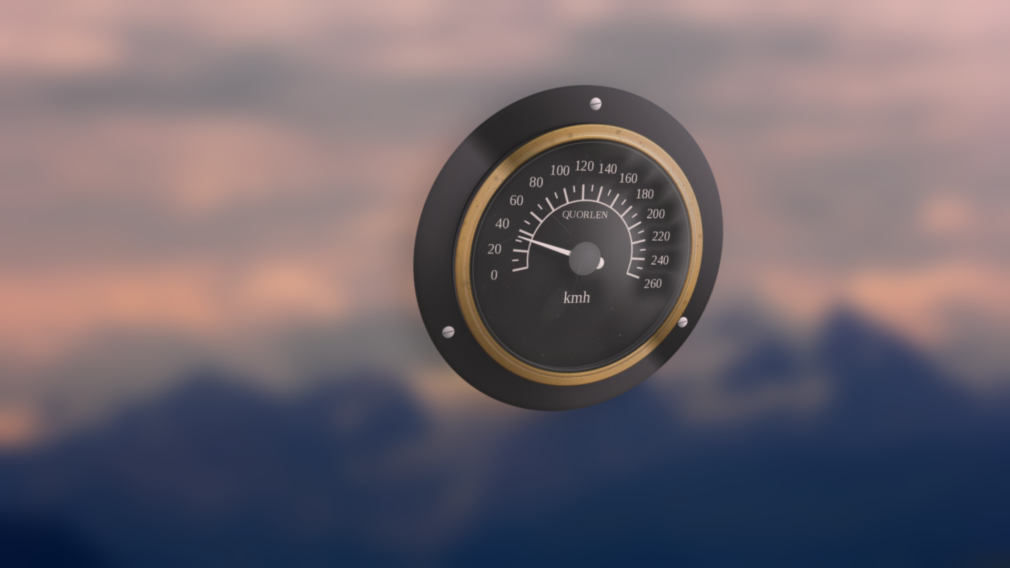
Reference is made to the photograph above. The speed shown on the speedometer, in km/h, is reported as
35 km/h
